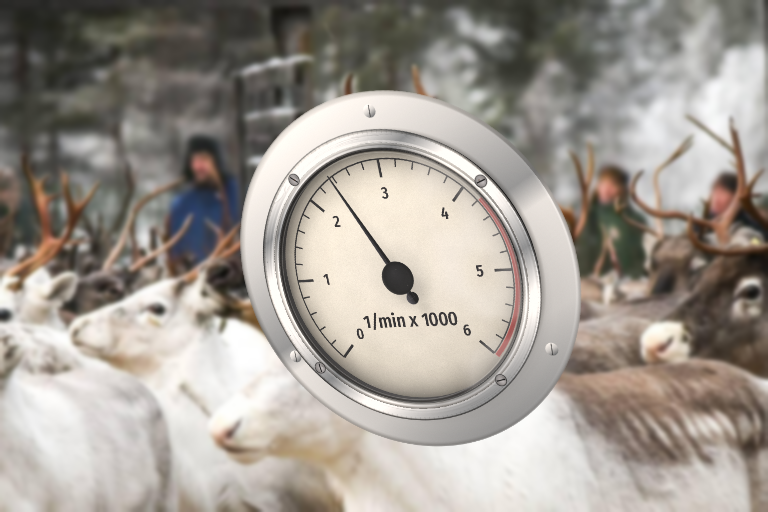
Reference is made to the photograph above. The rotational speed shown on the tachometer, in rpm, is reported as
2400 rpm
